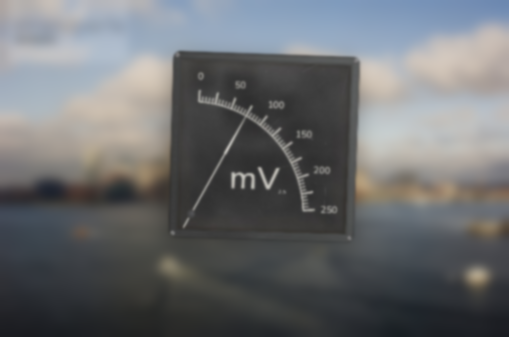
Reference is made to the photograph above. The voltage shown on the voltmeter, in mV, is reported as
75 mV
